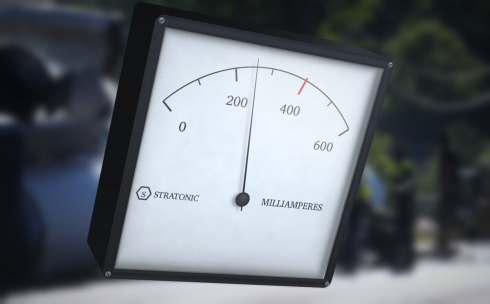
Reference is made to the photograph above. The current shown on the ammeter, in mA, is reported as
250 mA
